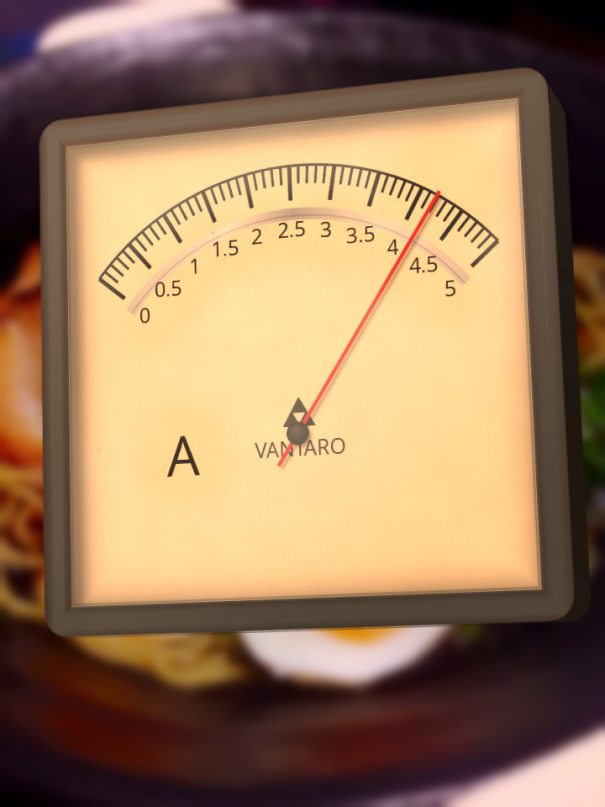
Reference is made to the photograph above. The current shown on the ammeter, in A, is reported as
4.2 A
